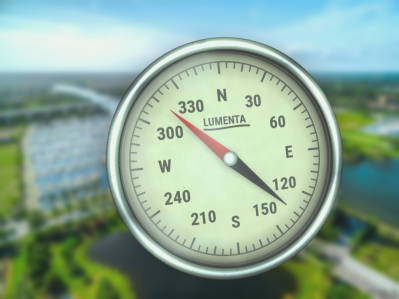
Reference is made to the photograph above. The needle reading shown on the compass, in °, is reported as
315 °
